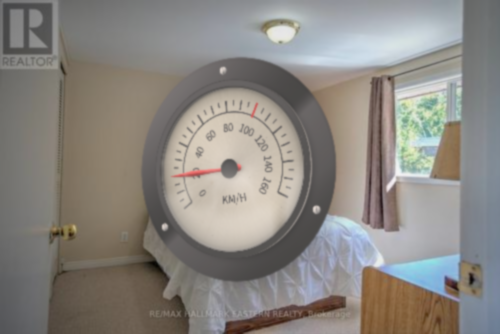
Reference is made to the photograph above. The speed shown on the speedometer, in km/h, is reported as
20 km/h
